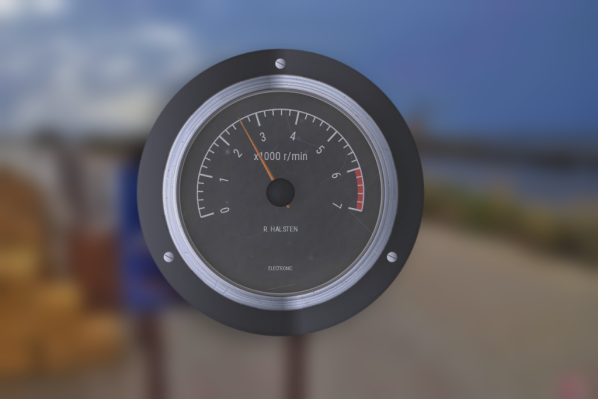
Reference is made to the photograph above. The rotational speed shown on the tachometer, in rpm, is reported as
2600 rpm
